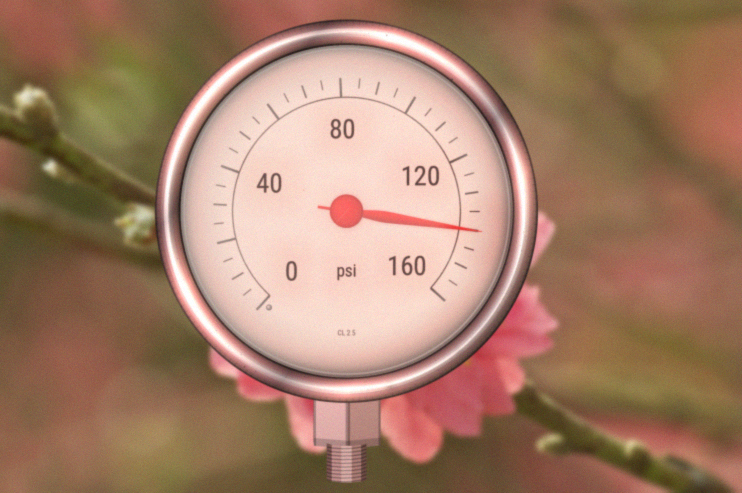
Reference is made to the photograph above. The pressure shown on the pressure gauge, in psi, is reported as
140 psi
